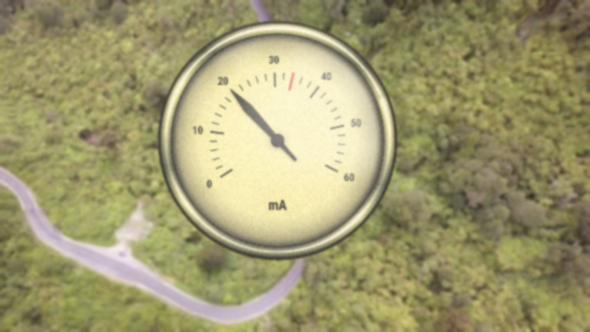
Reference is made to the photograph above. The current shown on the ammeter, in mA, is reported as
20 mA
